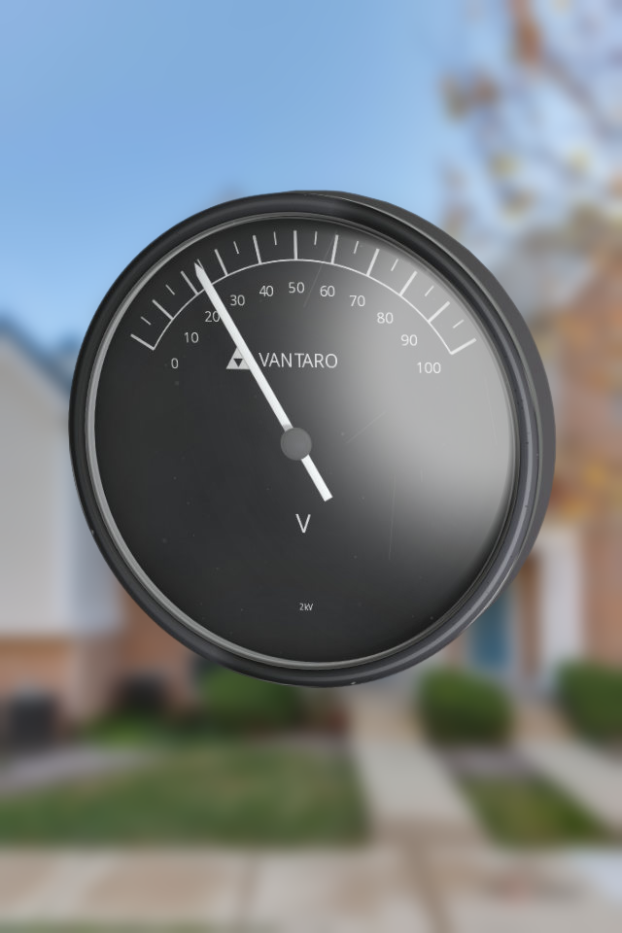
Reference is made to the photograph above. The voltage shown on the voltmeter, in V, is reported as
25 V
